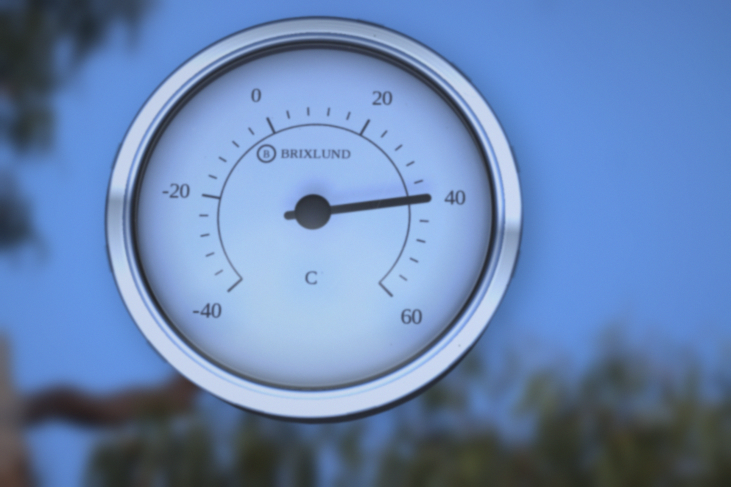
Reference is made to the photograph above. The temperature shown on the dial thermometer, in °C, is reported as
40 °C
